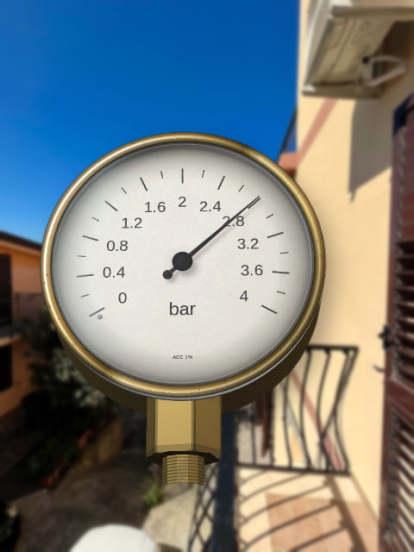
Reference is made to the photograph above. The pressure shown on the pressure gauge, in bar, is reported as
2.8 bar
